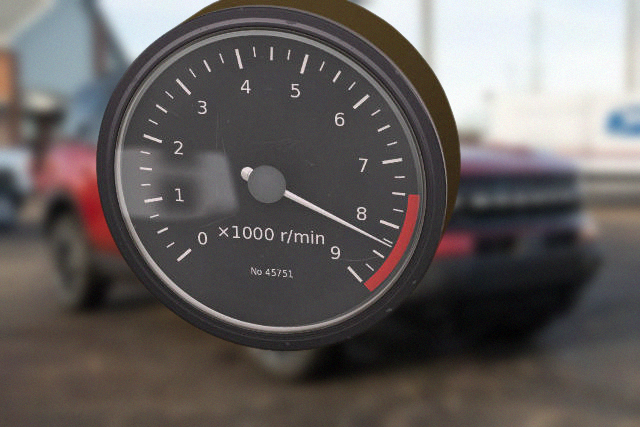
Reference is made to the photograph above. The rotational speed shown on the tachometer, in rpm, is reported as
8250 rpm
